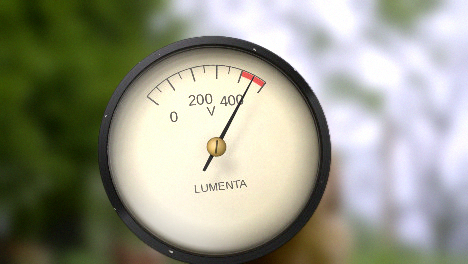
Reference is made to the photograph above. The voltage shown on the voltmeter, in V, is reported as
450 V
